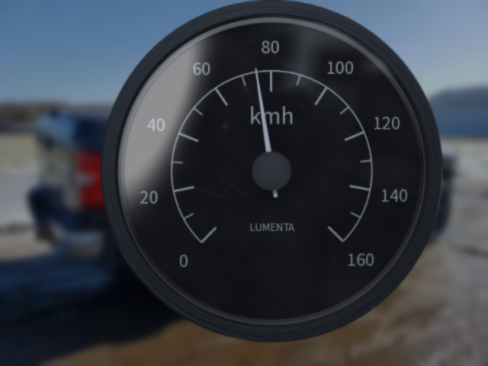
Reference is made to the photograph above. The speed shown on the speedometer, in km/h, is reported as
75 km/h
